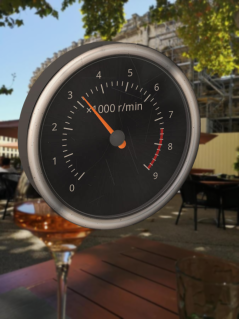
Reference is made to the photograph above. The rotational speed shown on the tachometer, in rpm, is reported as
3200 rpm
